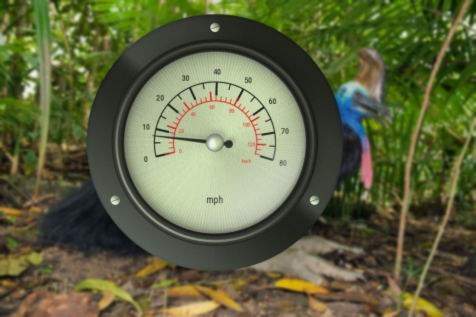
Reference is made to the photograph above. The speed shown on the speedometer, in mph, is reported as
7.5 mph
